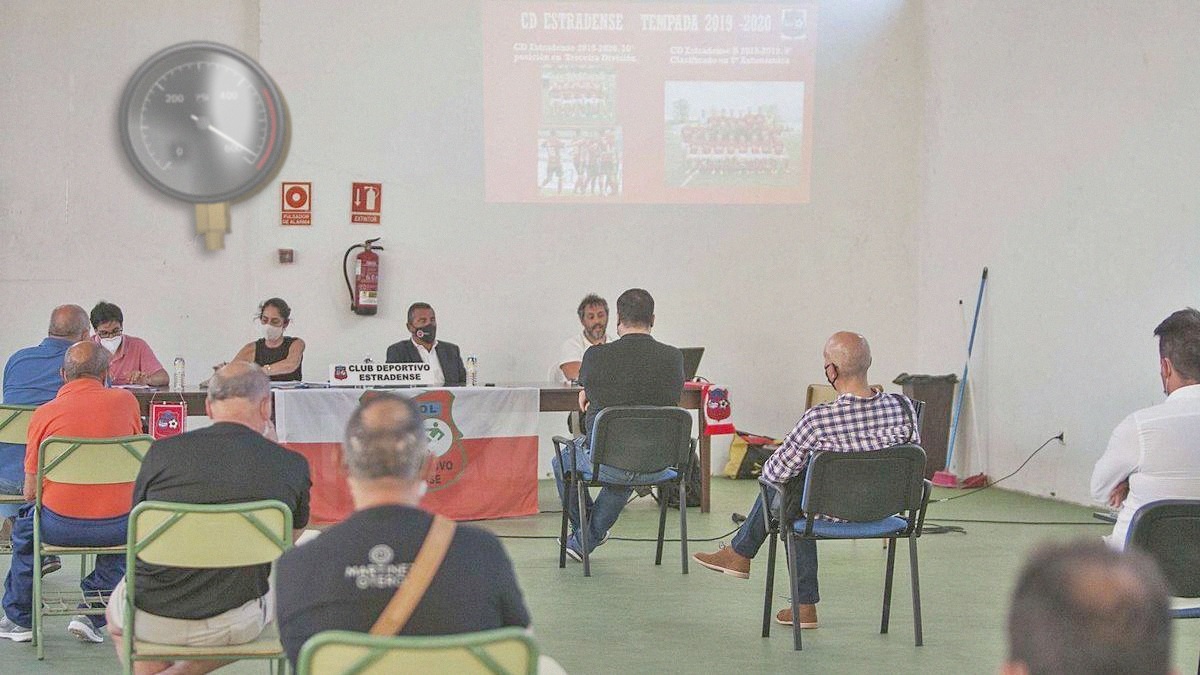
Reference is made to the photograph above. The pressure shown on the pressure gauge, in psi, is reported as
580 psi
